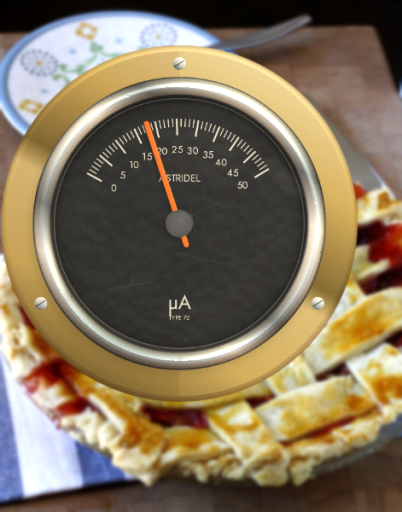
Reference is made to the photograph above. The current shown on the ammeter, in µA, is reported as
18 µA
